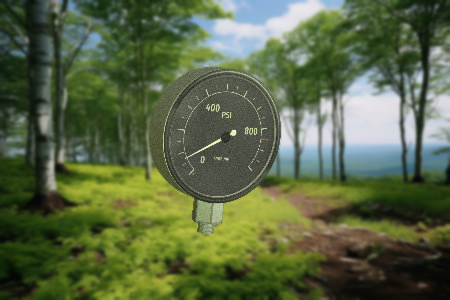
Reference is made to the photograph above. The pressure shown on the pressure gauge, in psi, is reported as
75 psi
